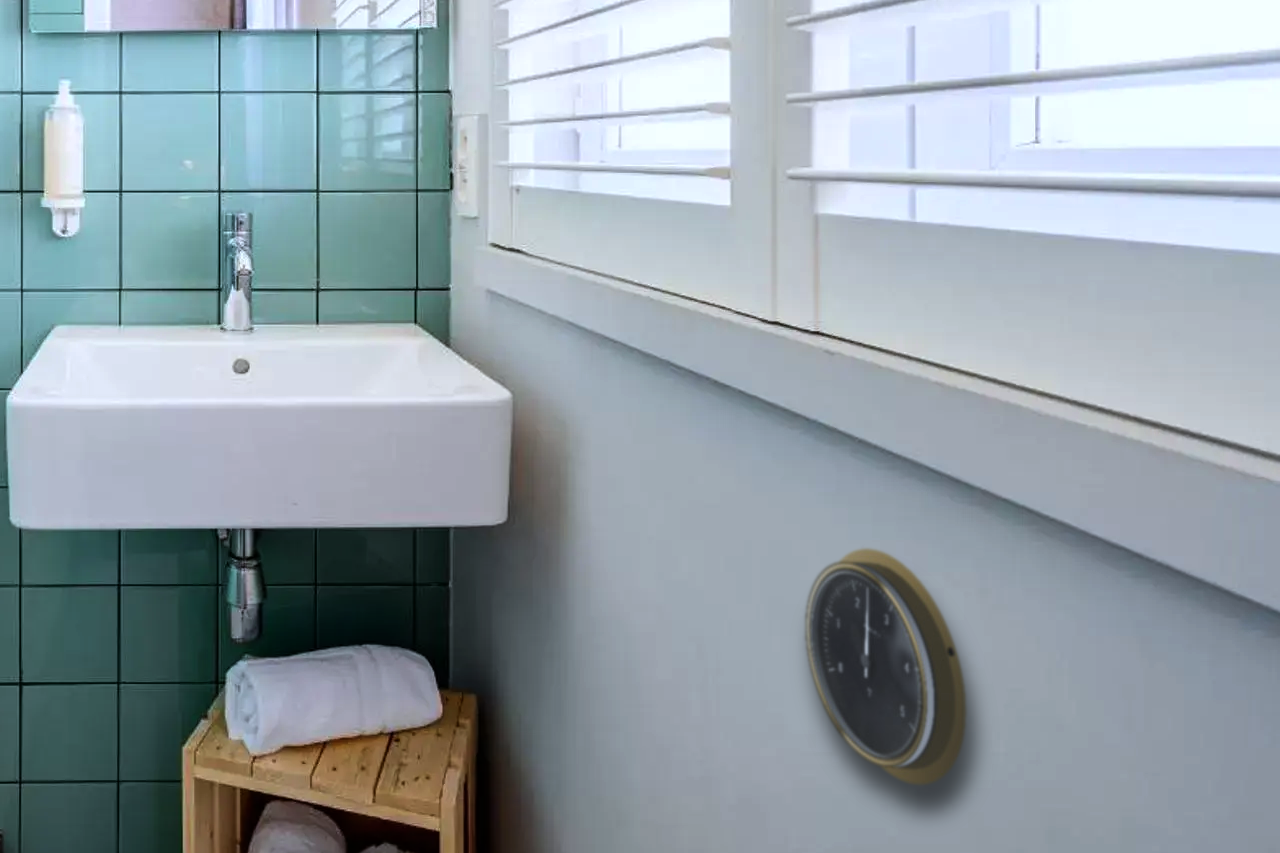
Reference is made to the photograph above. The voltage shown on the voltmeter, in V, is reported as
2.5 V
